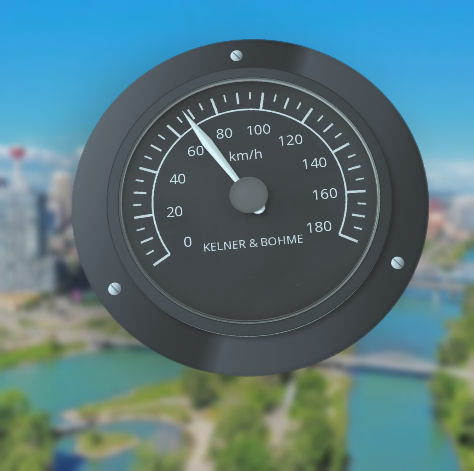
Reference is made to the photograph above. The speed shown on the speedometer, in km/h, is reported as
67.5 km/h
